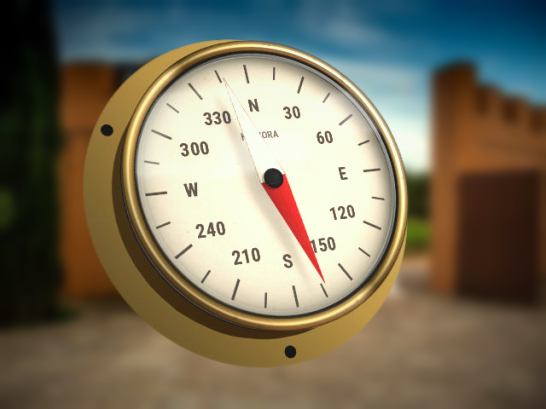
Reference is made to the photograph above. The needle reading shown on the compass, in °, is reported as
165 °
